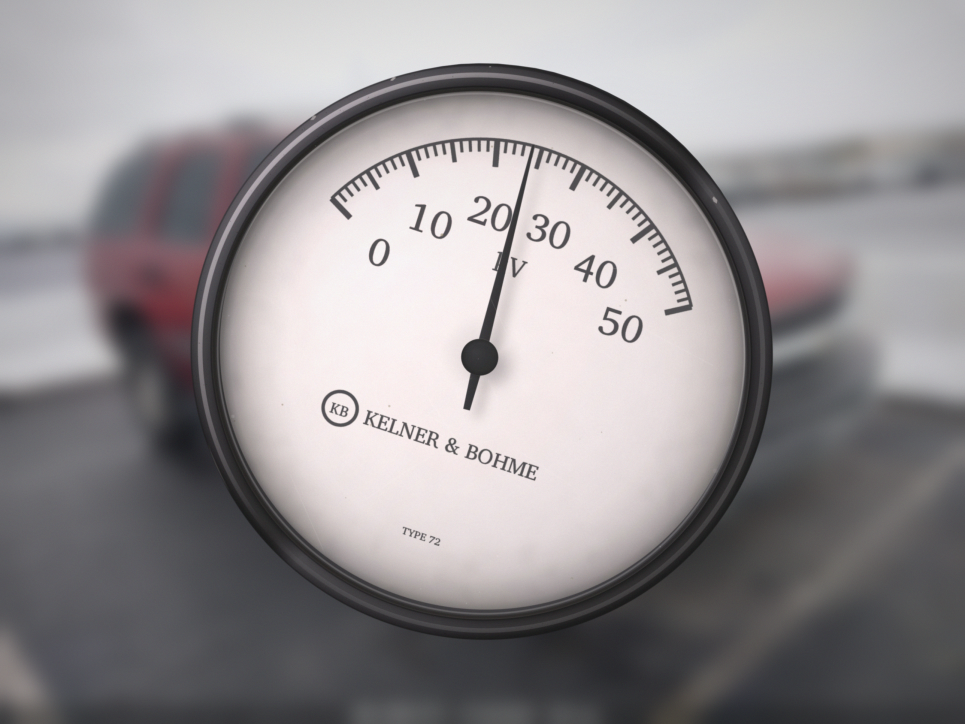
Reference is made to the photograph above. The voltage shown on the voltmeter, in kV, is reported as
24 kV
